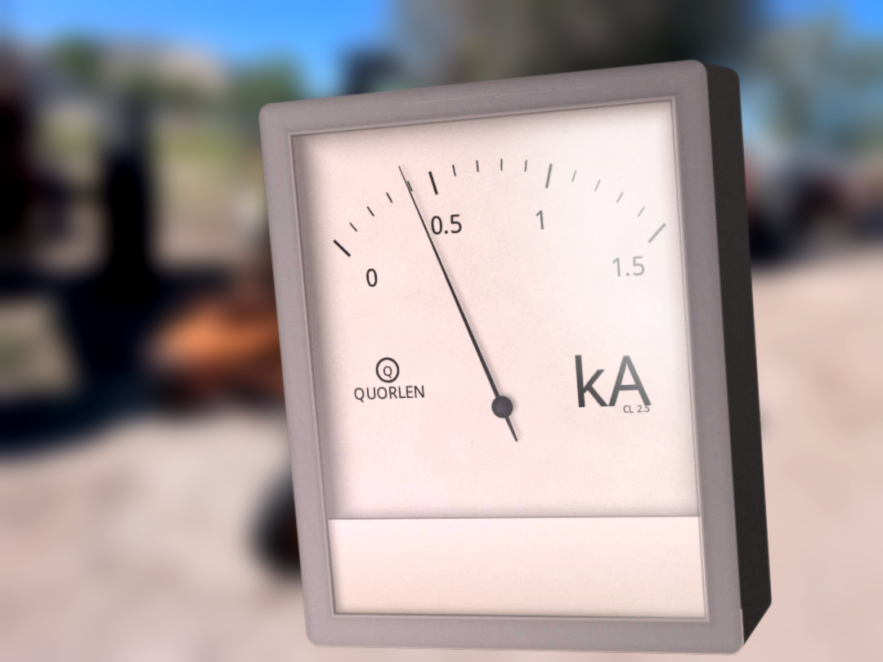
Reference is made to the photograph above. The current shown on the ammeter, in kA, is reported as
0.4 kA
